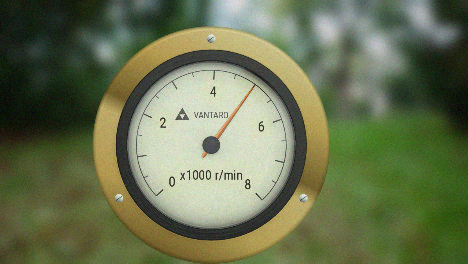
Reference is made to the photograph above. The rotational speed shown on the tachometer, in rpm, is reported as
5000 rpm
